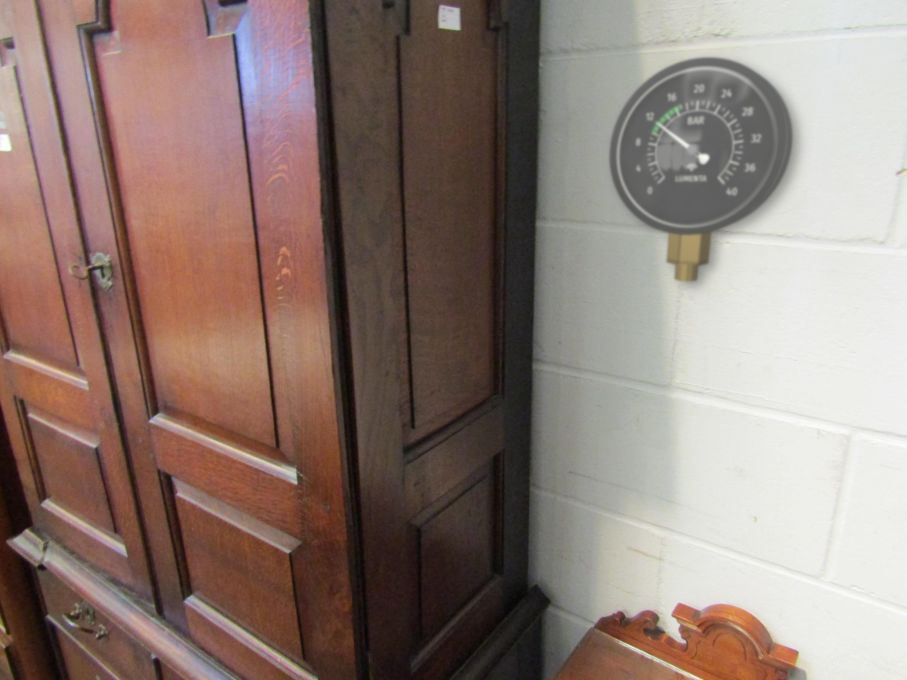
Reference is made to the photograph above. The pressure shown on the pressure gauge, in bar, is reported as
12 bar
